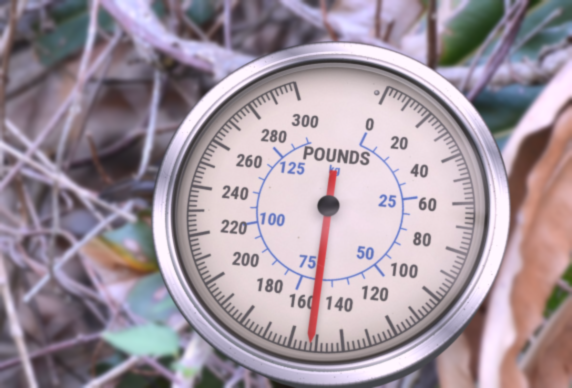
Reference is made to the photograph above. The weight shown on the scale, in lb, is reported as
152 lb
